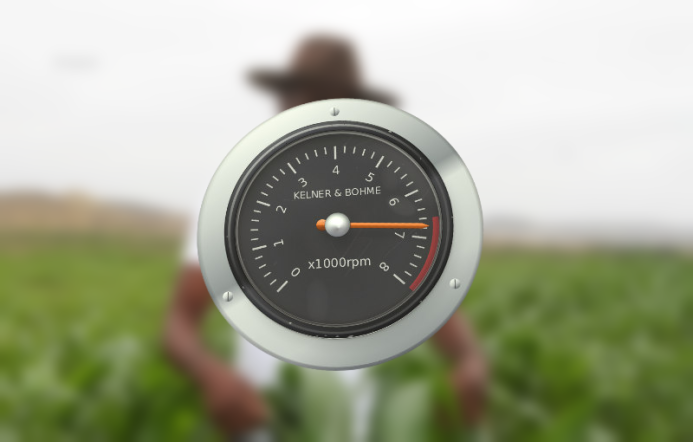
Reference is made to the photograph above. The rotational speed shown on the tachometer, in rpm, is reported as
6800 rpm
